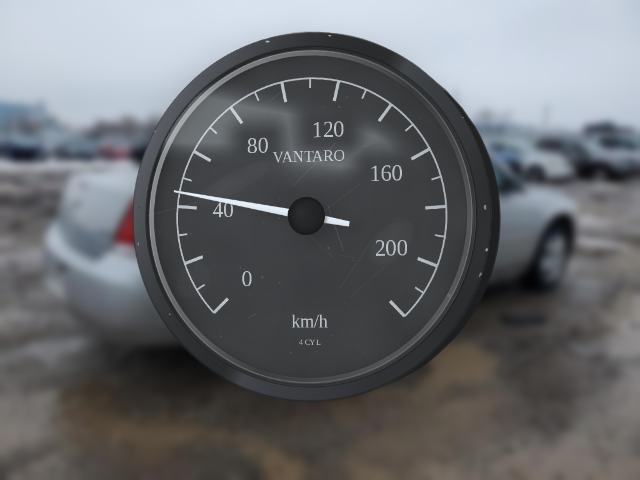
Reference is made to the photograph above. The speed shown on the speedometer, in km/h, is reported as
45 km/h
